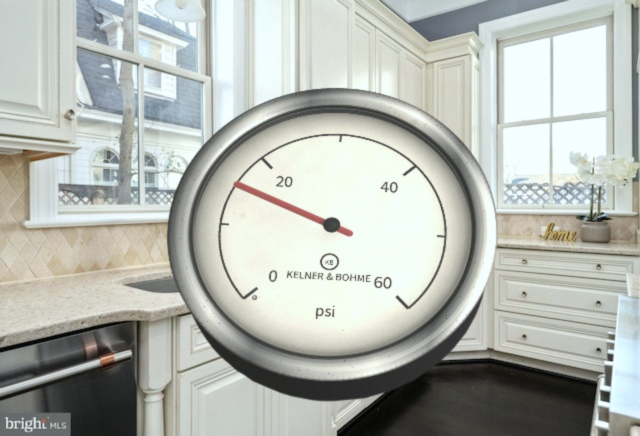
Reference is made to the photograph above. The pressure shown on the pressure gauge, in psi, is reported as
15 psi
